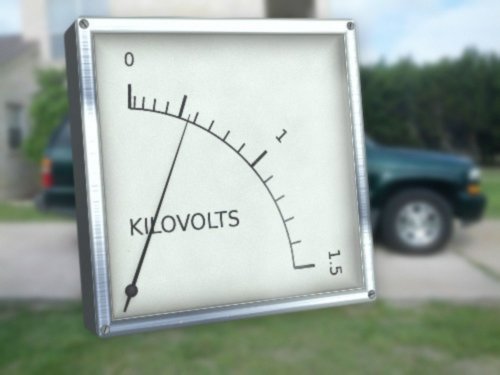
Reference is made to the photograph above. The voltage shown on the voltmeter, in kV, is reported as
0.55 kV
